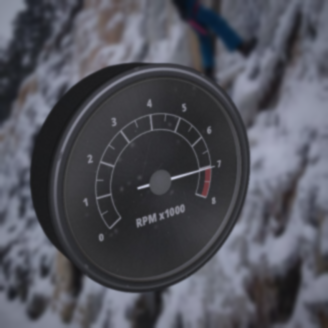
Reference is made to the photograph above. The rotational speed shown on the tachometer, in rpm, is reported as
7000 rpm
